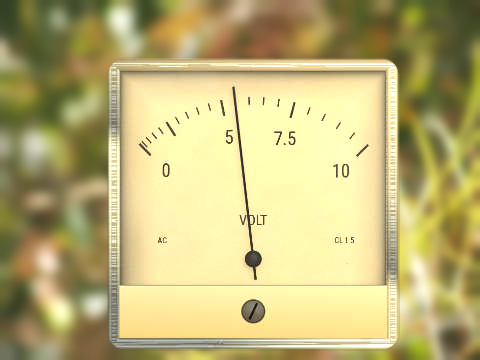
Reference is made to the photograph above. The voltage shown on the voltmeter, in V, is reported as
5.5 V
